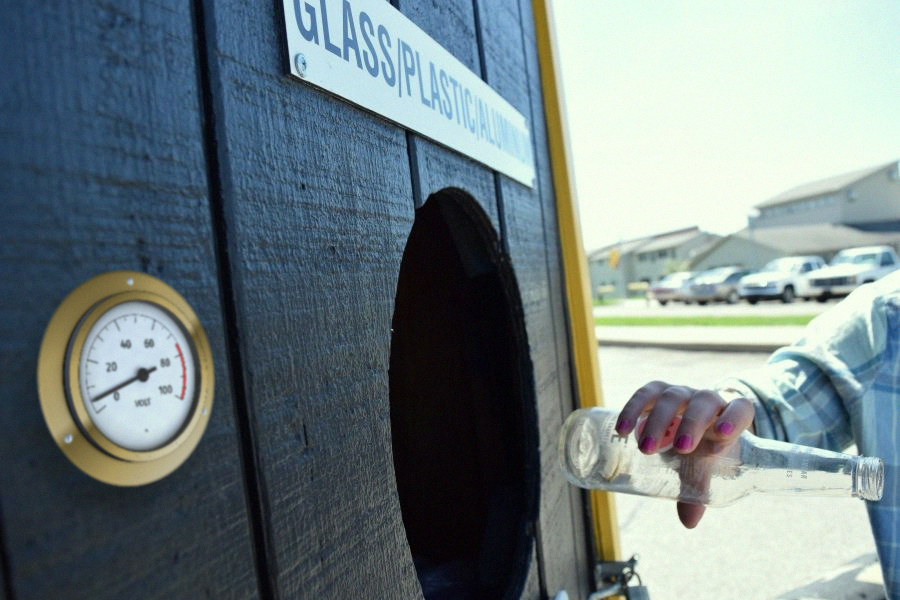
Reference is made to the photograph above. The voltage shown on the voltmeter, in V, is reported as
5 V
